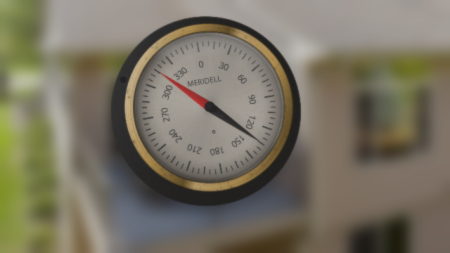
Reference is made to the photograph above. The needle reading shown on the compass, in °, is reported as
315 °
